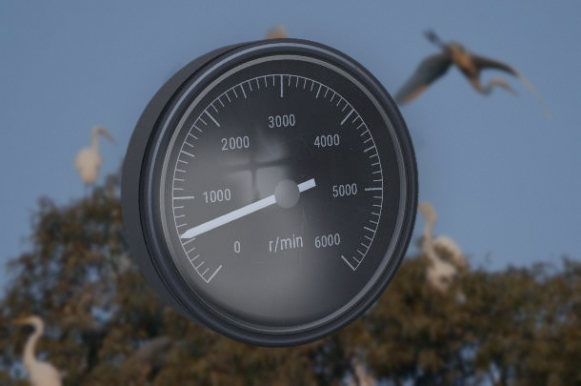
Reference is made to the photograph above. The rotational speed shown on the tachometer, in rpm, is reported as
600 rpm
